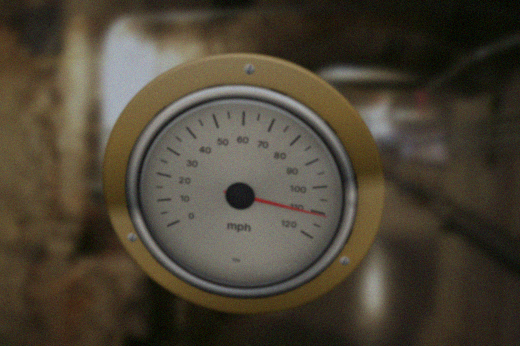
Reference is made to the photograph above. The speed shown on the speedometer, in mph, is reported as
110 mph
